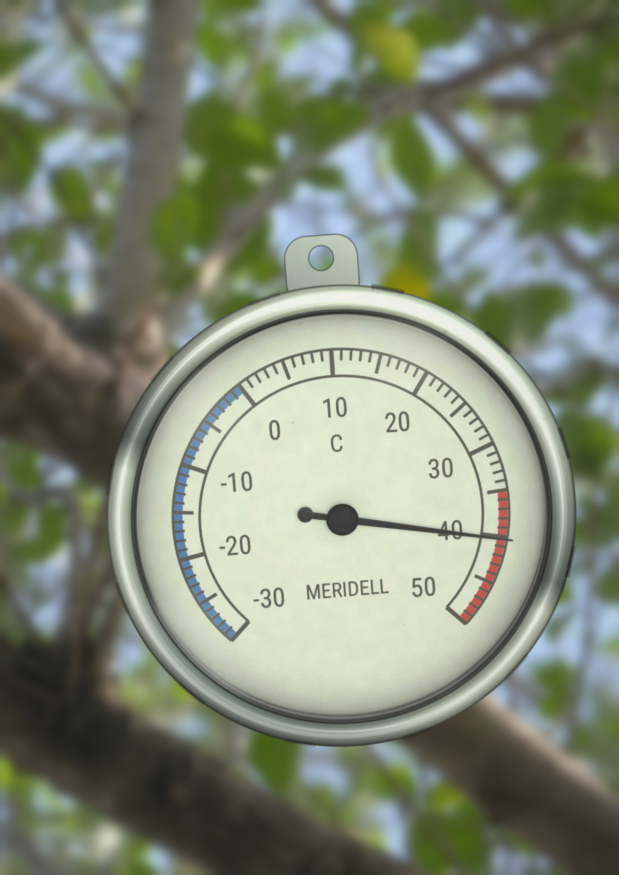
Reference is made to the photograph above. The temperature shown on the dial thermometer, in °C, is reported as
40 °C
